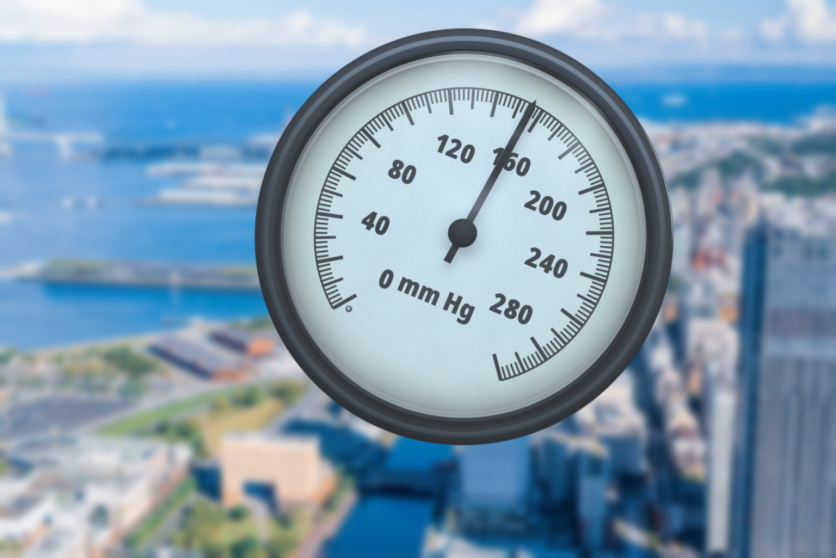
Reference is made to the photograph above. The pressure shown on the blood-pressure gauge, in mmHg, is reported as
156 mmHg
